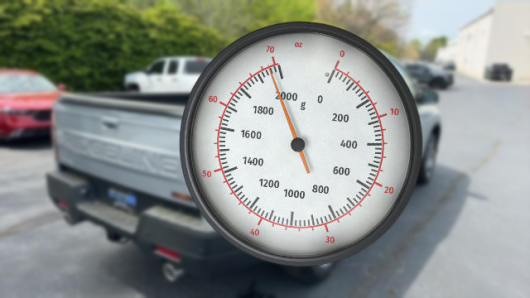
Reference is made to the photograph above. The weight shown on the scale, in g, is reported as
1960 g
